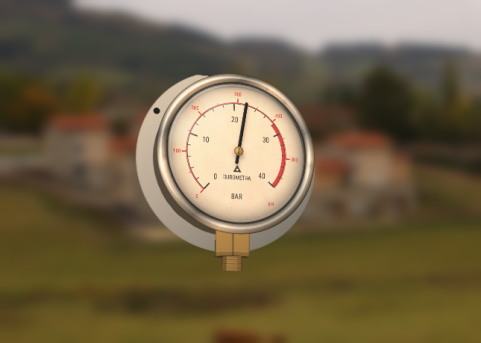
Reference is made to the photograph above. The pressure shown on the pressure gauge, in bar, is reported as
22 bar
